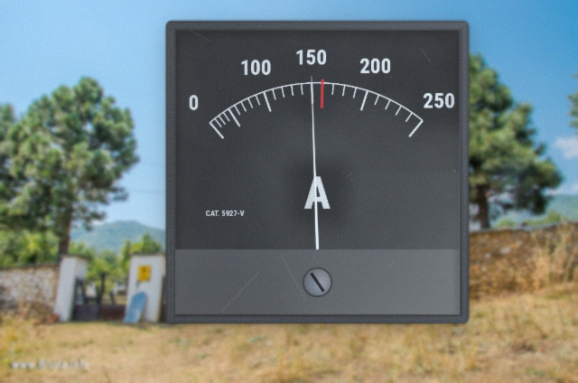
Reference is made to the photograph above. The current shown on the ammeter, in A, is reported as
150 A
